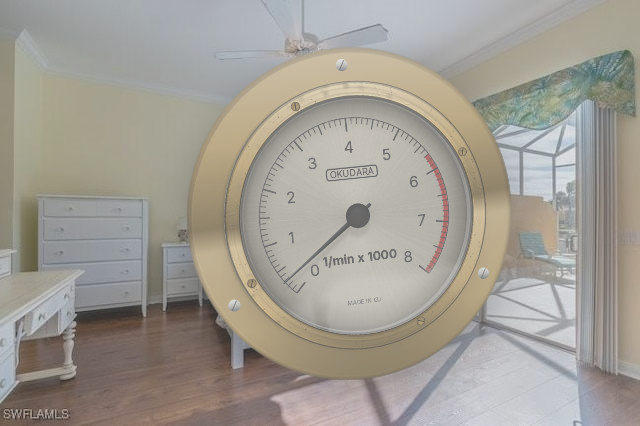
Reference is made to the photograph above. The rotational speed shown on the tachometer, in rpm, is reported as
300 rpm
